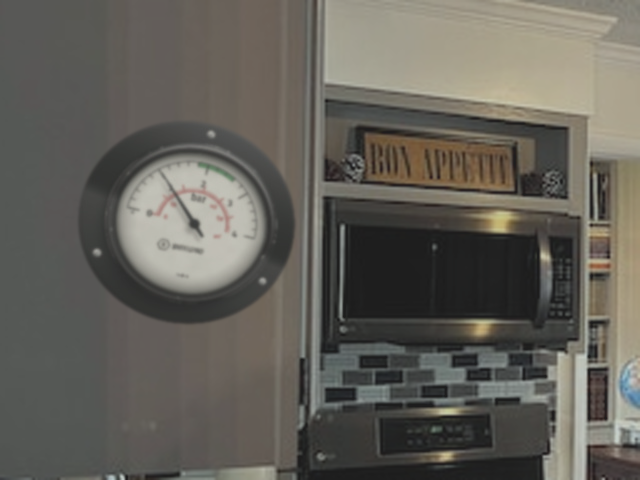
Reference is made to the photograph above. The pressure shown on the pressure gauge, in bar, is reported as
1 bar
